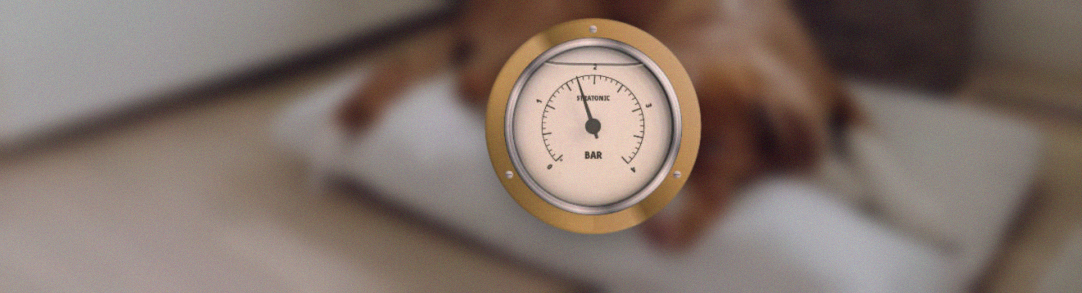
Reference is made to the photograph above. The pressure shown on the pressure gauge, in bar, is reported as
1.7 bar
